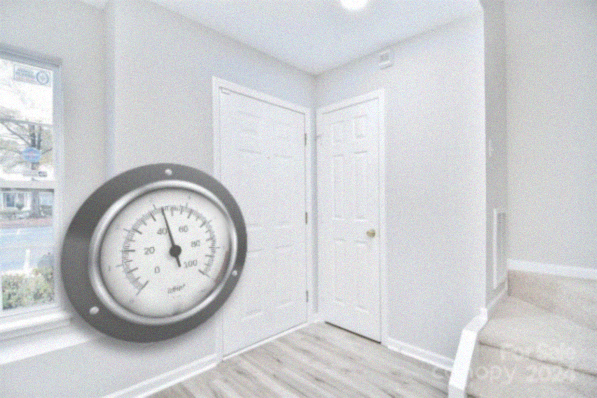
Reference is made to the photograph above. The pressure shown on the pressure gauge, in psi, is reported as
45 psi
